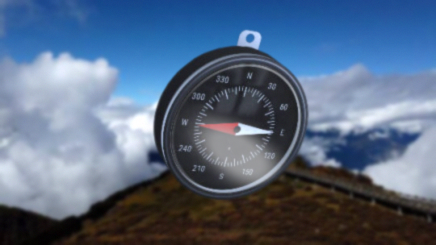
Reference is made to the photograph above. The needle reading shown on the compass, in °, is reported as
270 °
